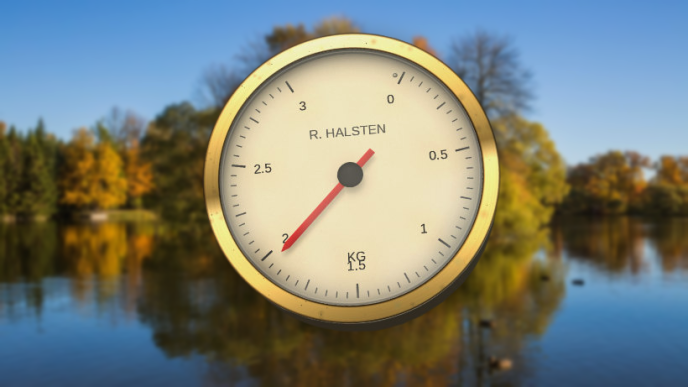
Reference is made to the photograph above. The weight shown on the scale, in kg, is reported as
1.95 kg
